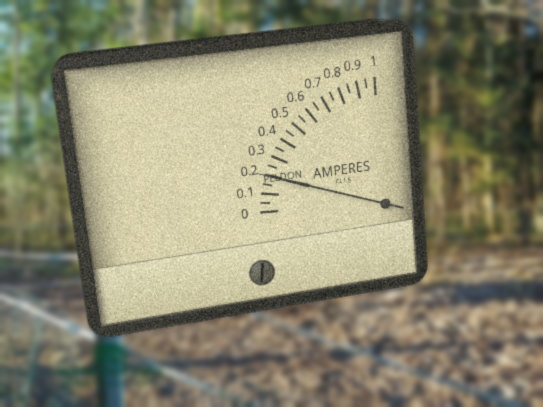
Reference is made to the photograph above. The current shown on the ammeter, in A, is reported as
0.2 A
